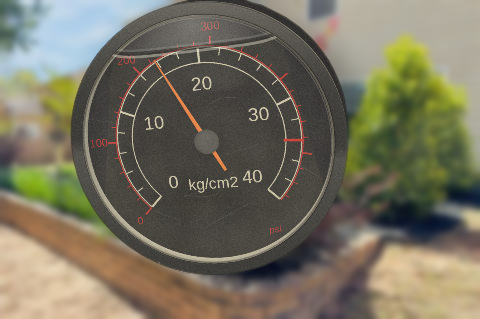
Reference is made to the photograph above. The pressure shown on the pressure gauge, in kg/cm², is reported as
16 kg/cm²
